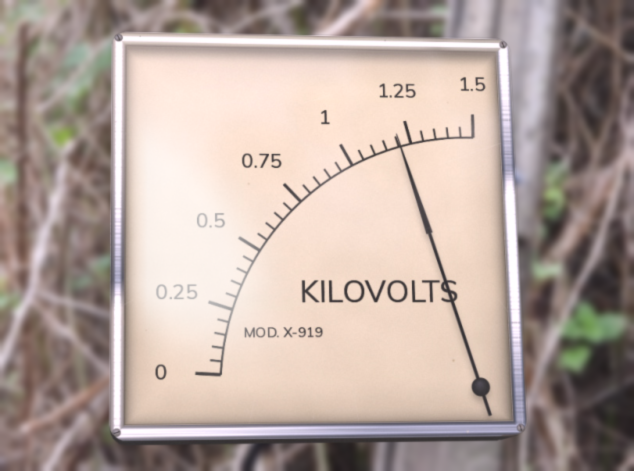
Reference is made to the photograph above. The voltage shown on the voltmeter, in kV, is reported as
1.2 kV
